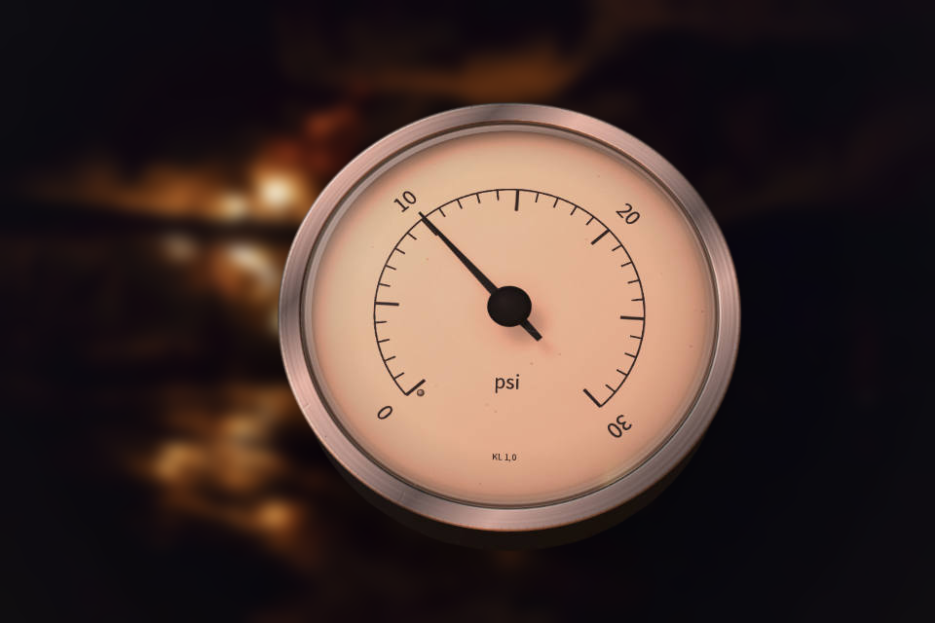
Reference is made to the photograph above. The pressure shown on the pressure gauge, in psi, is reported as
10 psi
